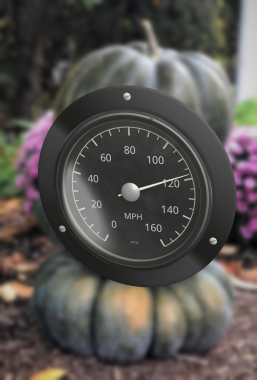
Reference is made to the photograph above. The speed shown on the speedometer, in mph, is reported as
117.5 mph
